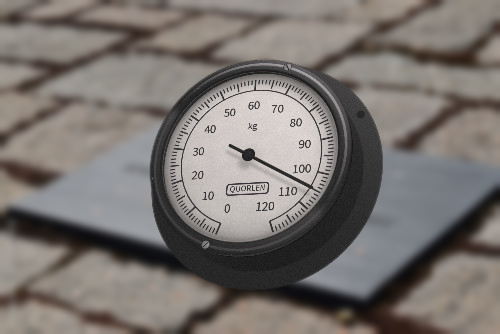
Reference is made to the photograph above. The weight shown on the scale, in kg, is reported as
105 kg
